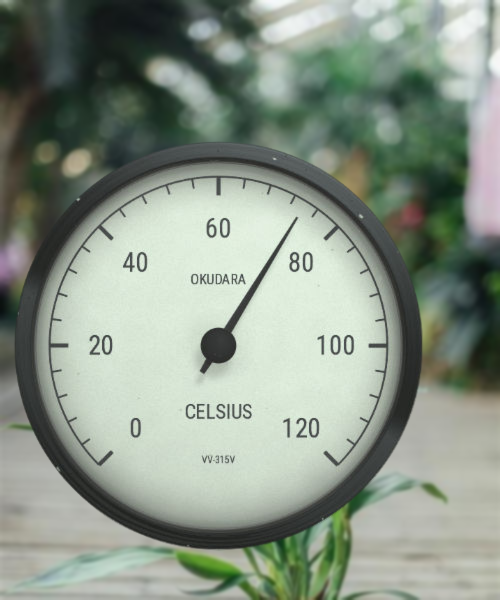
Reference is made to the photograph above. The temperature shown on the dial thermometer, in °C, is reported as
74 °C
